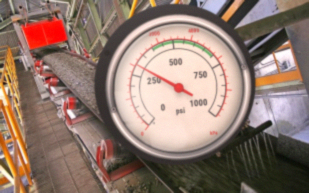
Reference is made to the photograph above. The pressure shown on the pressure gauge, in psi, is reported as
300 psi
